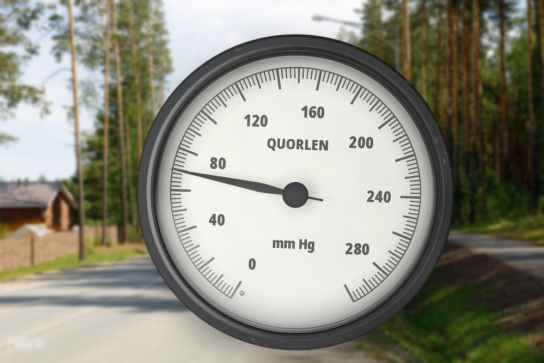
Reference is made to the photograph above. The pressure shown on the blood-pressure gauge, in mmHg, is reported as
70 mmHg
